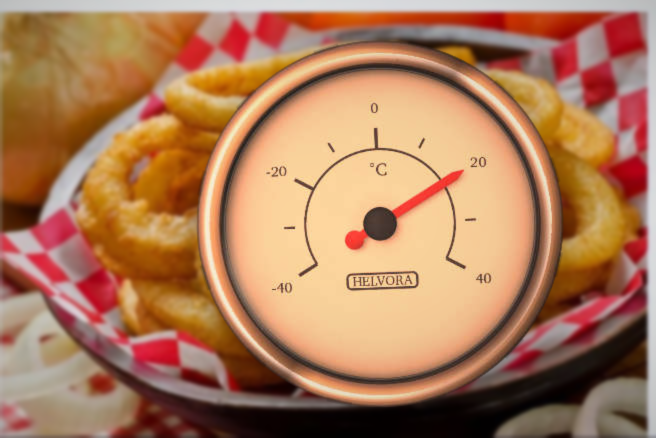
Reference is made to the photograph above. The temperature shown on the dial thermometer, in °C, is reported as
20 °C
